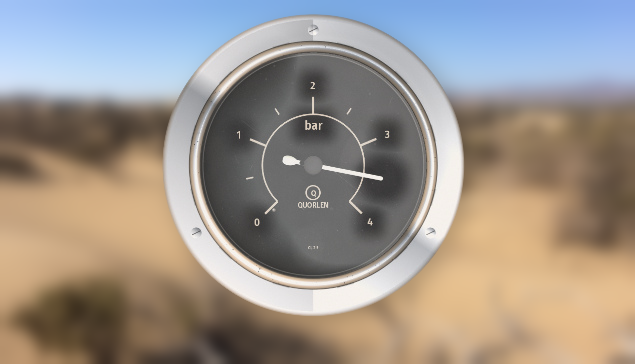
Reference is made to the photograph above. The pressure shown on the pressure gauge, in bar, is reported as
3.5 bar
